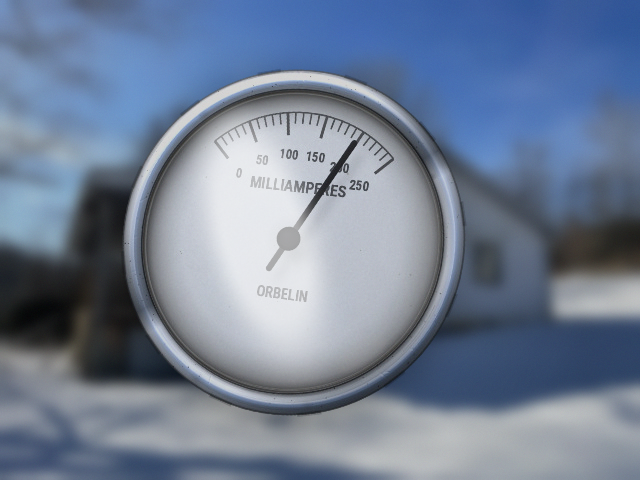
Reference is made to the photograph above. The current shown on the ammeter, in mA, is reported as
200 mA
